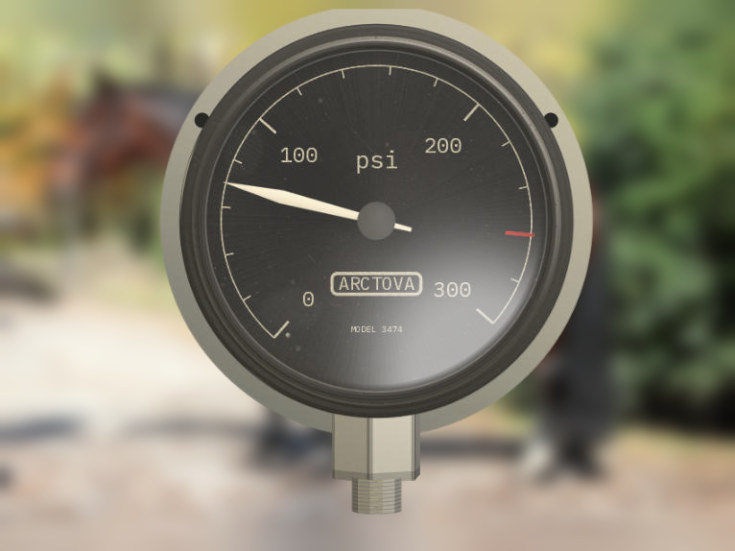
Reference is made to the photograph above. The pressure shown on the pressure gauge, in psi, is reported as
70 psi
